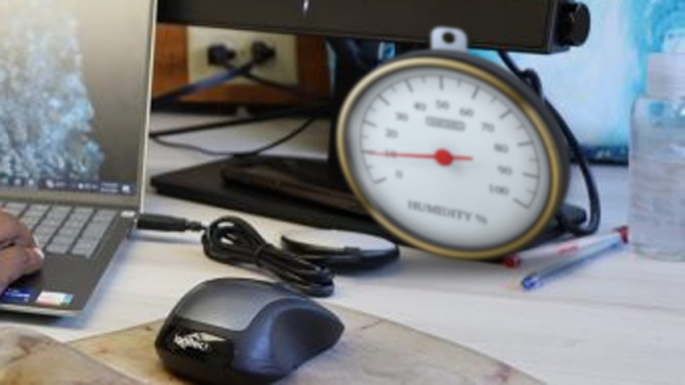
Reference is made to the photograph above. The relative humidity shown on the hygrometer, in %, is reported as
10 %
